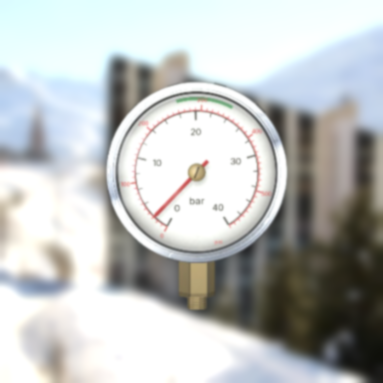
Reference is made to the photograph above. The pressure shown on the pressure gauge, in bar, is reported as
2 bar
